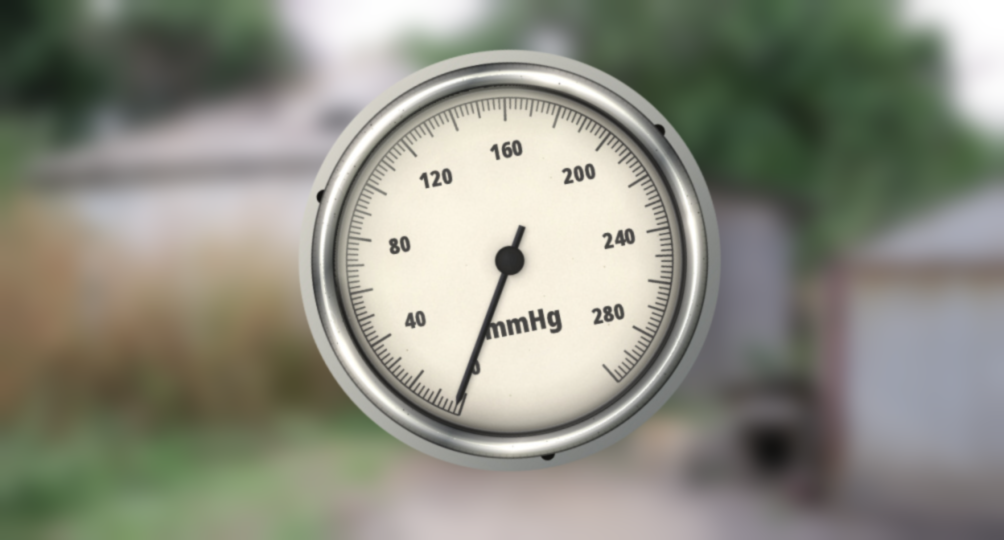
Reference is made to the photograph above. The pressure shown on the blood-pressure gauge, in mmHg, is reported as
2 mmHg
